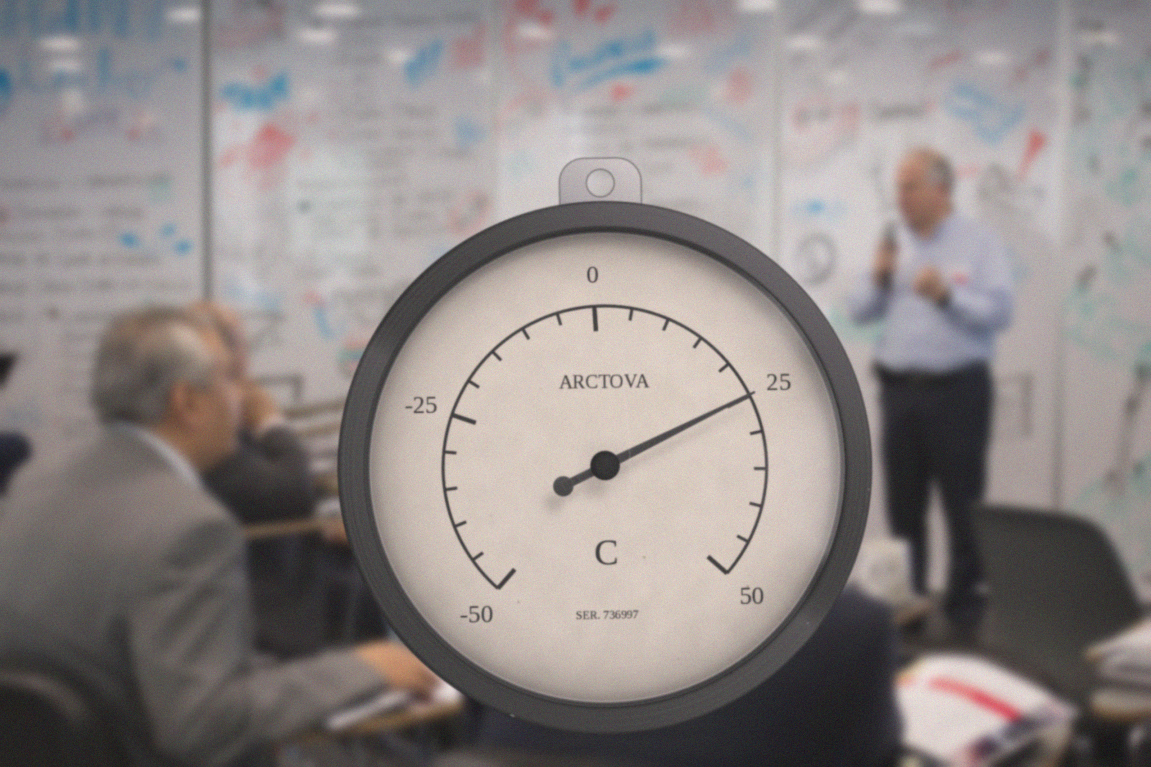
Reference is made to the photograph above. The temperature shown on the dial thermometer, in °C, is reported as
25 °C
